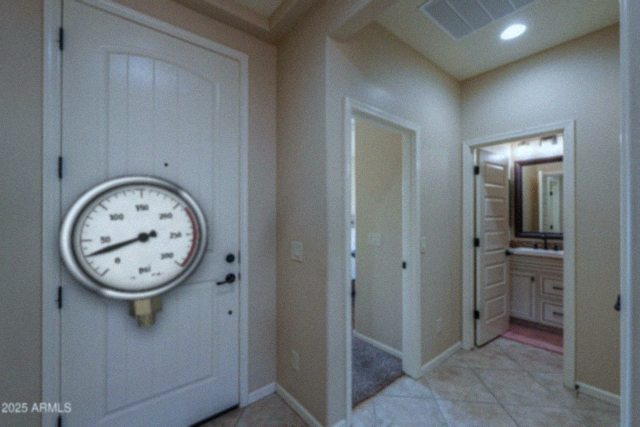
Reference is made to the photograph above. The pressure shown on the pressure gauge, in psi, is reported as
30 psi
